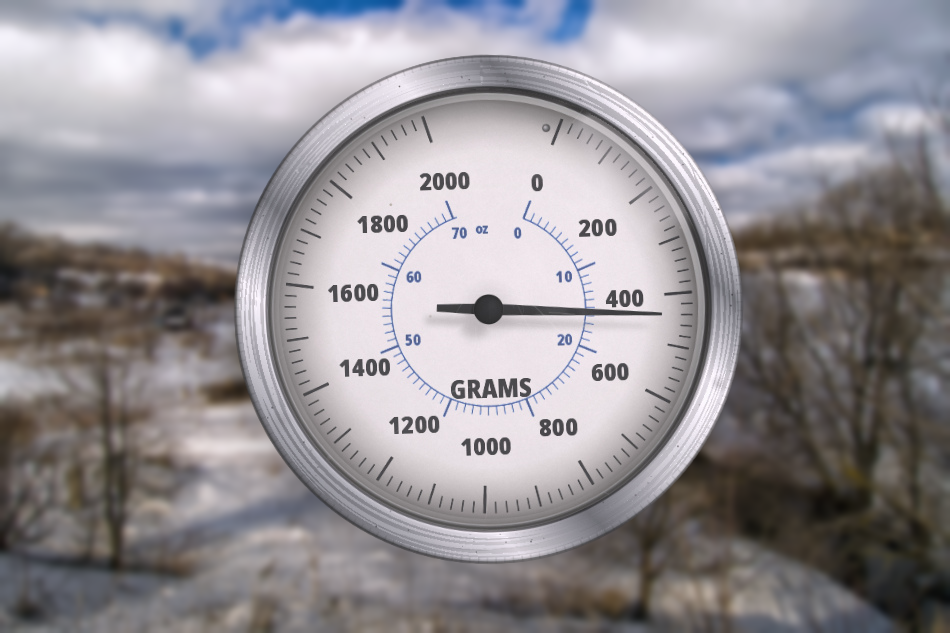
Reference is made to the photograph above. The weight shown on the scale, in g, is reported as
440 g
